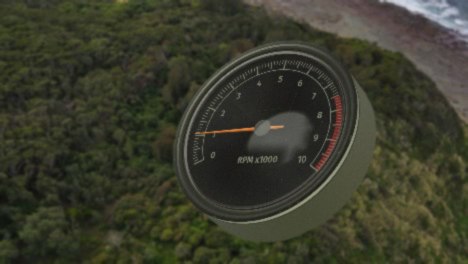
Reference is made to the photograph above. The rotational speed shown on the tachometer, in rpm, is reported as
1000 rpm
